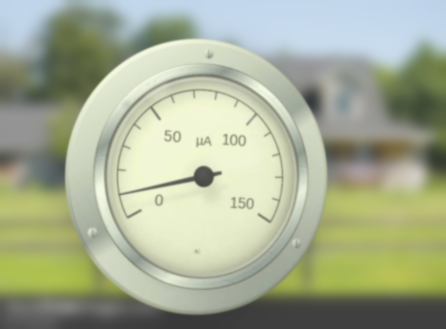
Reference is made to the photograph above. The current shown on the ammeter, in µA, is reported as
10 µA
